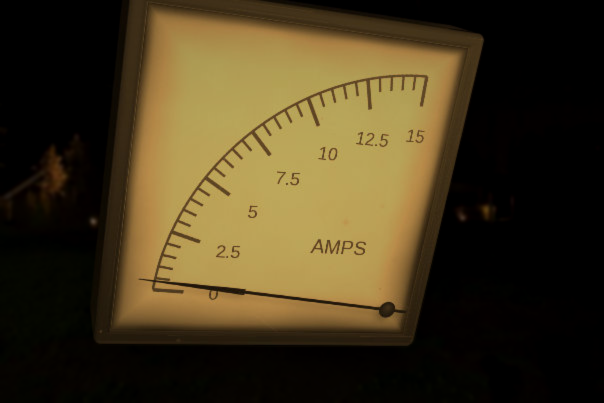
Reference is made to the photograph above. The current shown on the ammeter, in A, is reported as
0.5 A
